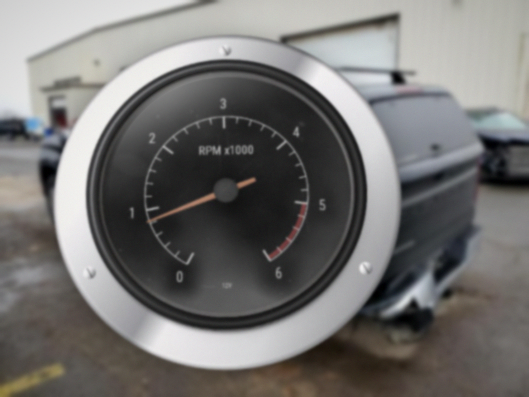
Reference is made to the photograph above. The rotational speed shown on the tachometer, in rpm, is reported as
800 rpm
